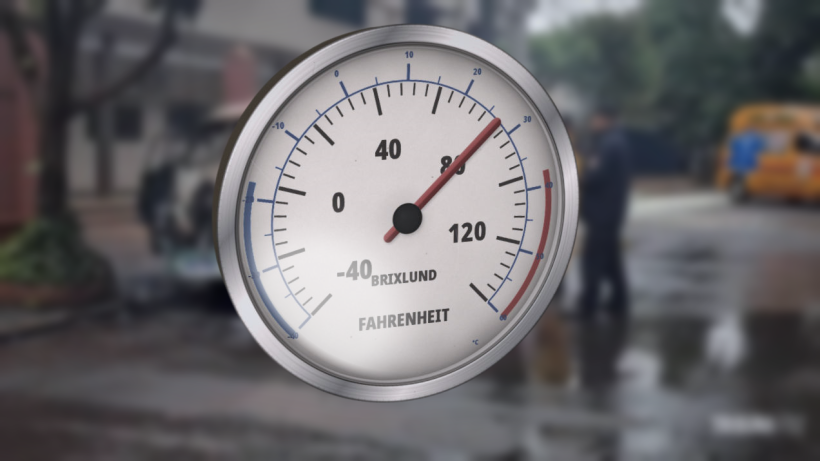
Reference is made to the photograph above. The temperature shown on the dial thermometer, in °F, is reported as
80 °F
